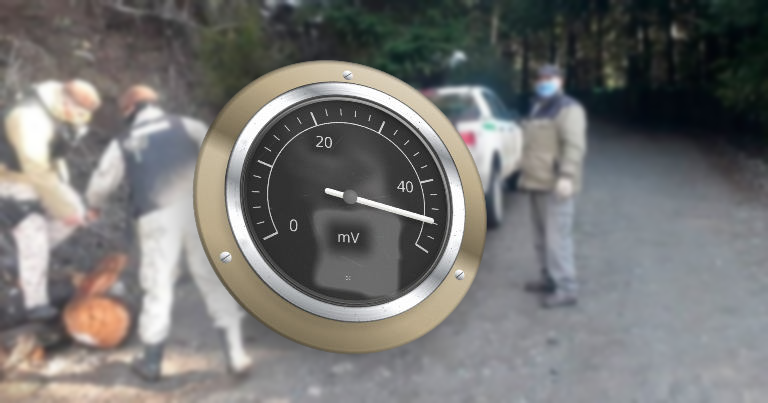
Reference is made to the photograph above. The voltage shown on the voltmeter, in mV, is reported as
46 mV
